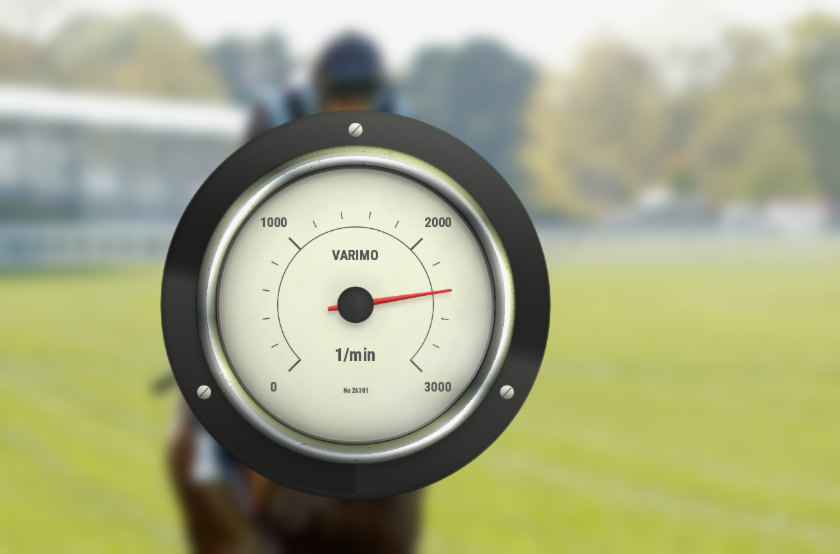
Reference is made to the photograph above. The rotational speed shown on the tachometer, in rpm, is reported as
2400 rpm
